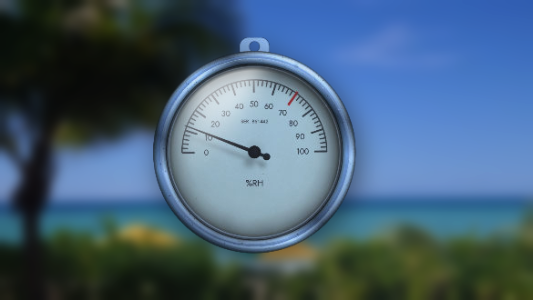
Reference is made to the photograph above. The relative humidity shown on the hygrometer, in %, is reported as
12 %
